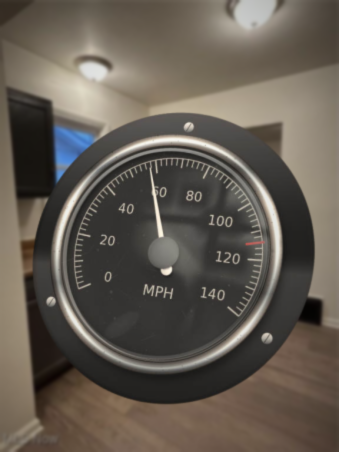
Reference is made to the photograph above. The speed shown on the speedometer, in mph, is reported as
58 mph
